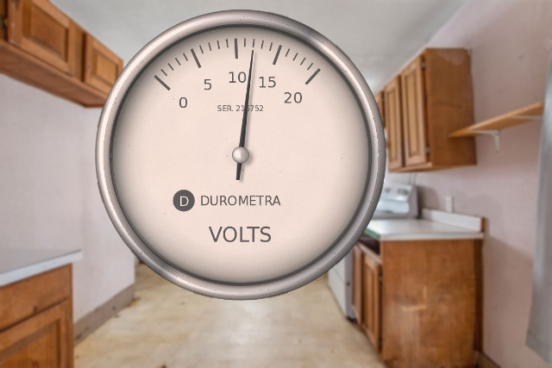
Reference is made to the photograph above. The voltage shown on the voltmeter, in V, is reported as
12 V
